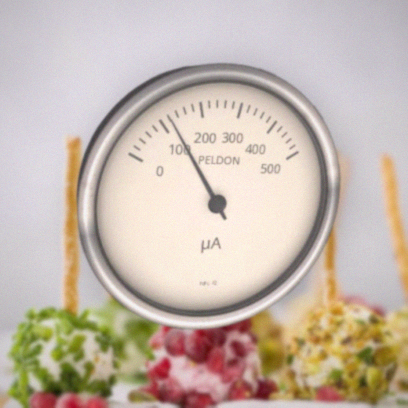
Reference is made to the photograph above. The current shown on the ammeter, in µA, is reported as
120 µA
